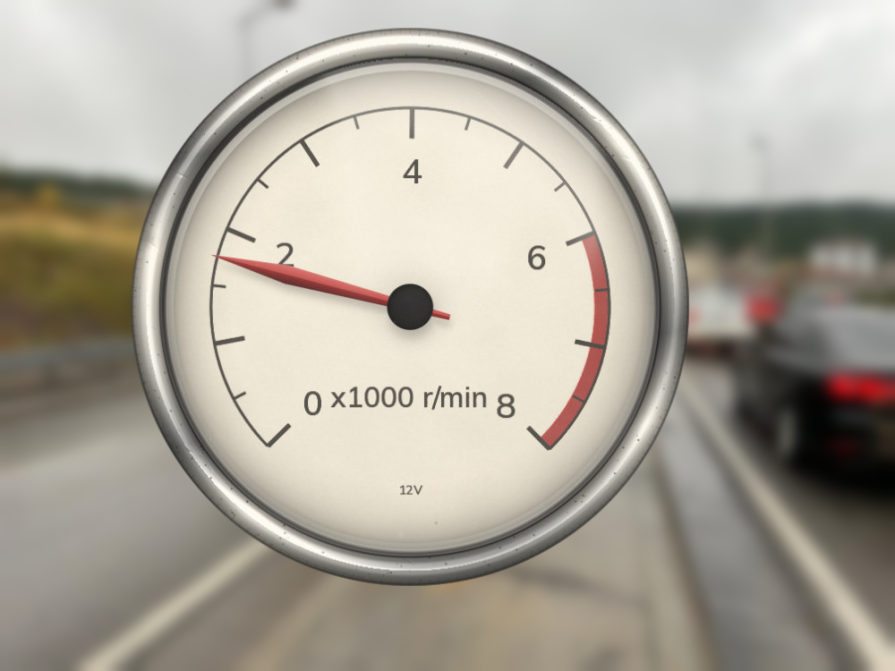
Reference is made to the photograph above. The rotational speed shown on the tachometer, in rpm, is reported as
1750 rpm
